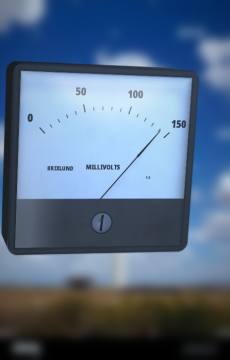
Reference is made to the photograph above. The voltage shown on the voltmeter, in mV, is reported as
140 mV
